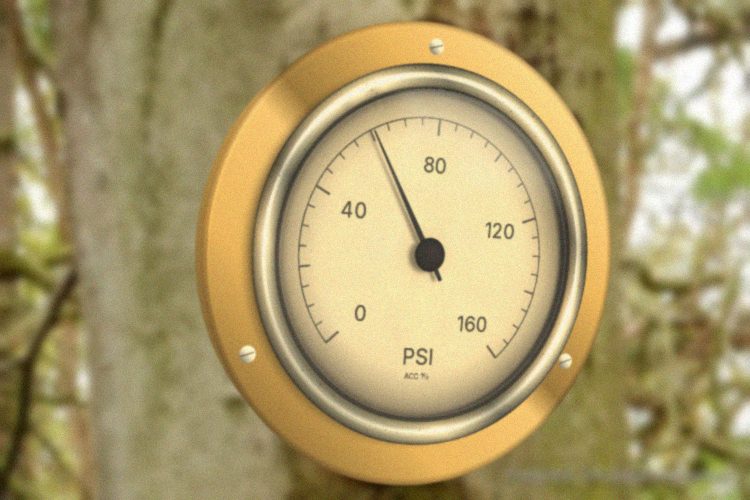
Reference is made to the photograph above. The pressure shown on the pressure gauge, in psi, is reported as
60 psi
